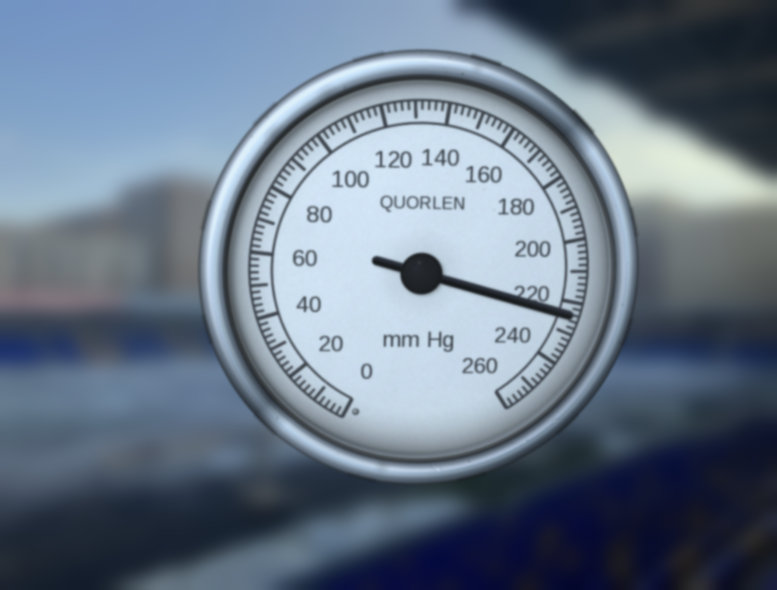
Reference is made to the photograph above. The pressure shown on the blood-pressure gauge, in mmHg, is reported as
224 mmHg
